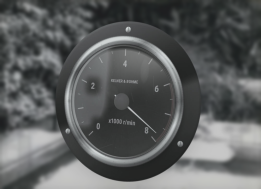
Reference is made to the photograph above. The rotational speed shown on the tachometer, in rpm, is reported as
7750 rpm
